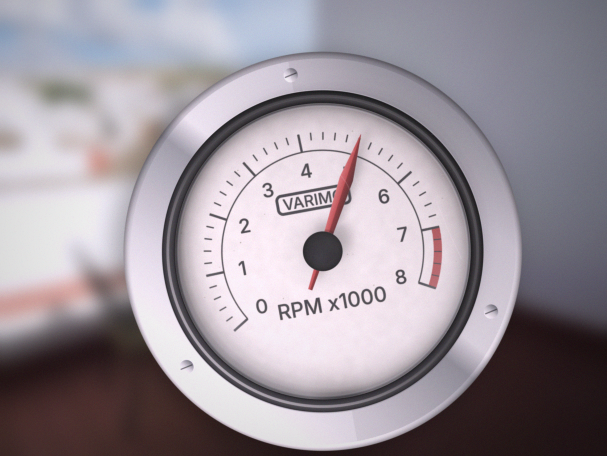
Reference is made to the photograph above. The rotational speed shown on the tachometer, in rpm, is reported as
5000 rpm
